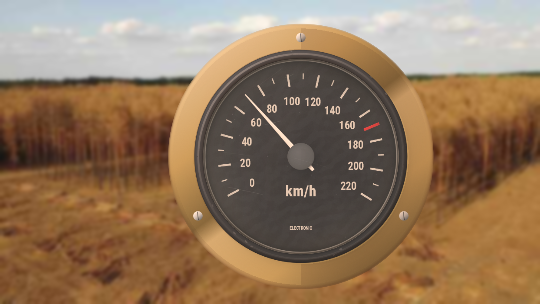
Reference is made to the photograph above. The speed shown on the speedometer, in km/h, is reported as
70 km/h
